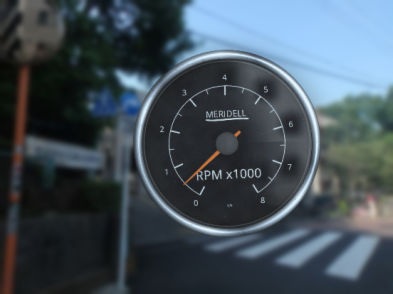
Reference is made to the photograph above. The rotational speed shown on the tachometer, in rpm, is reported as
500 rpm
